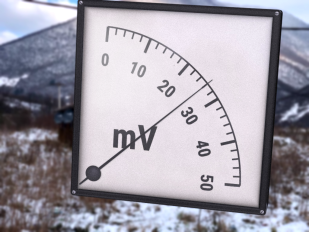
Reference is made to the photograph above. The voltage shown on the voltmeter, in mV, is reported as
26 mV
